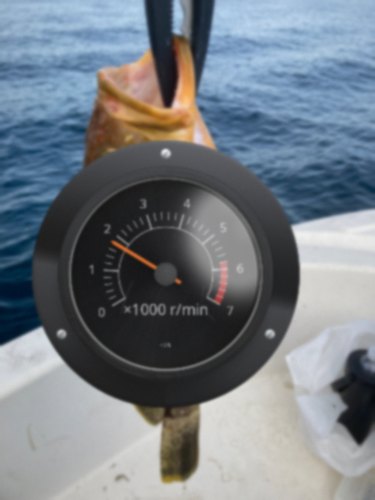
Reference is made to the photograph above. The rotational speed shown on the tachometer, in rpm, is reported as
1800 rpm
